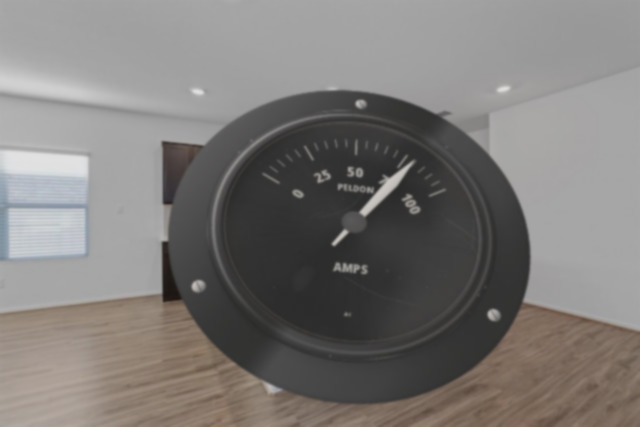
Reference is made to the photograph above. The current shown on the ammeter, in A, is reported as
80 A
